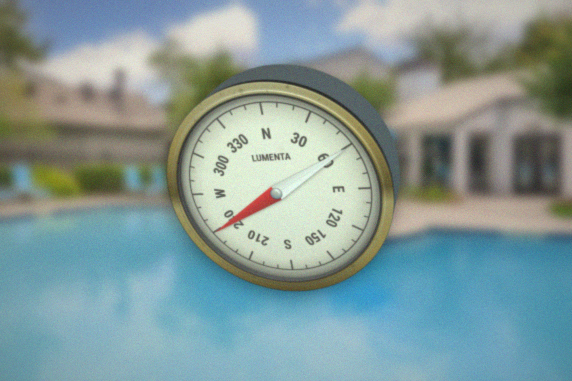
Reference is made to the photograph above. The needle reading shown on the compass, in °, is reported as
240 °
